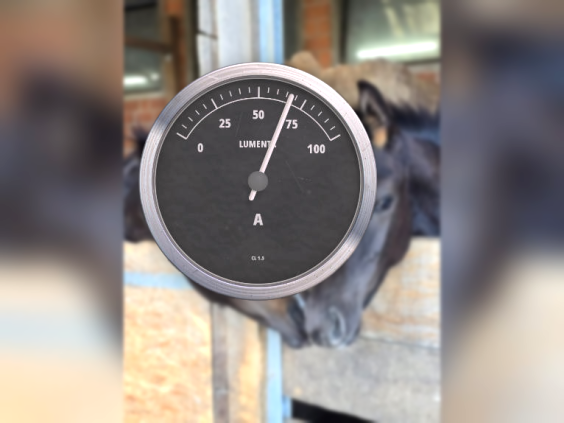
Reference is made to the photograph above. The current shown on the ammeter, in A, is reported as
67.5 A
